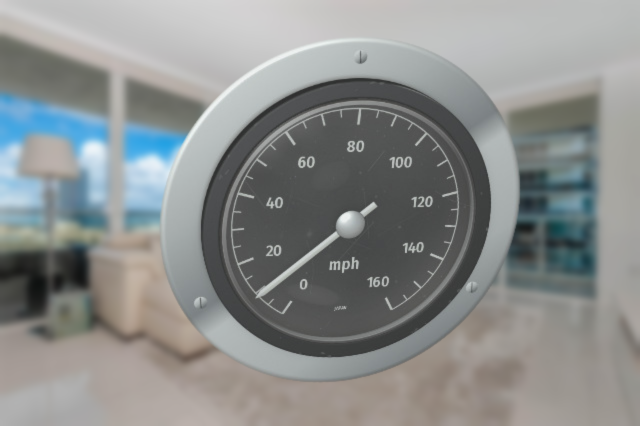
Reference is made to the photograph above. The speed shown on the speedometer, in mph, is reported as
10 mph
